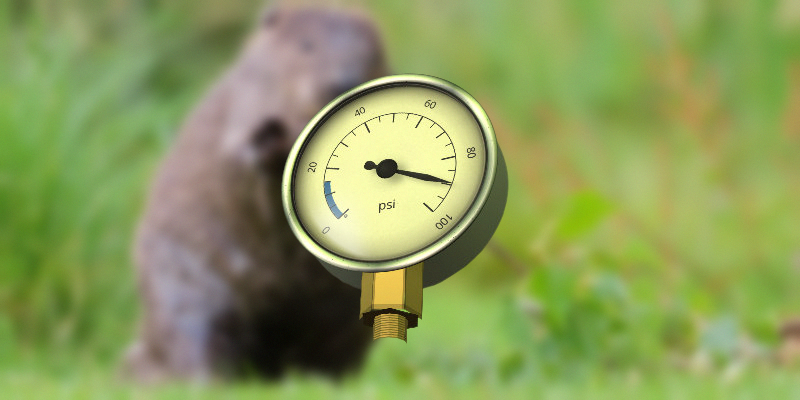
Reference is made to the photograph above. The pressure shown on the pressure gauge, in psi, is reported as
90 psi
